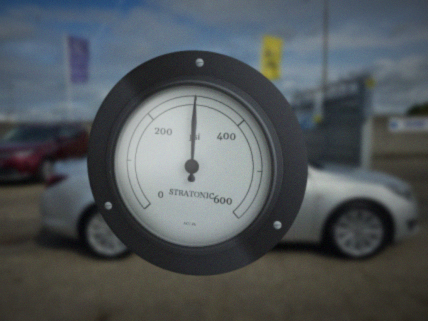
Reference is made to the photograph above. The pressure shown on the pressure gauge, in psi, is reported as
300 psi
